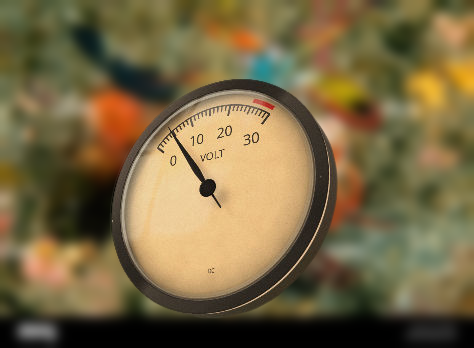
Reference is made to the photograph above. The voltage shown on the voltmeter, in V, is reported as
5 V
